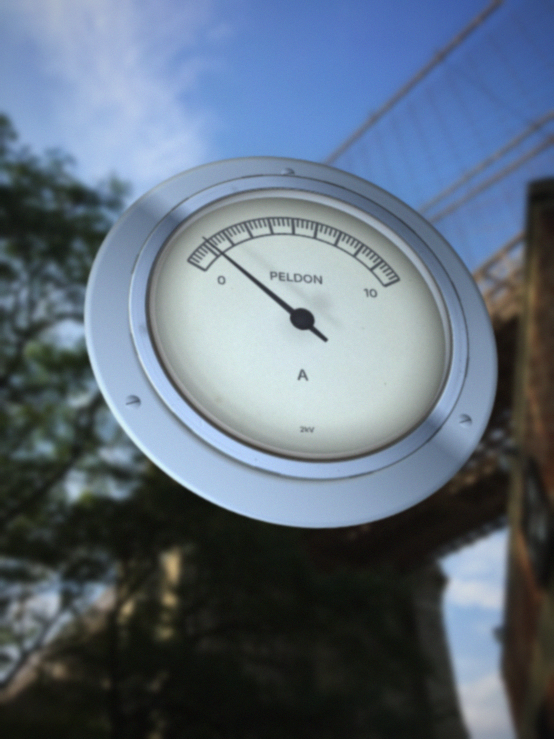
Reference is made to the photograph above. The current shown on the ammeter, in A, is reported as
1 A
